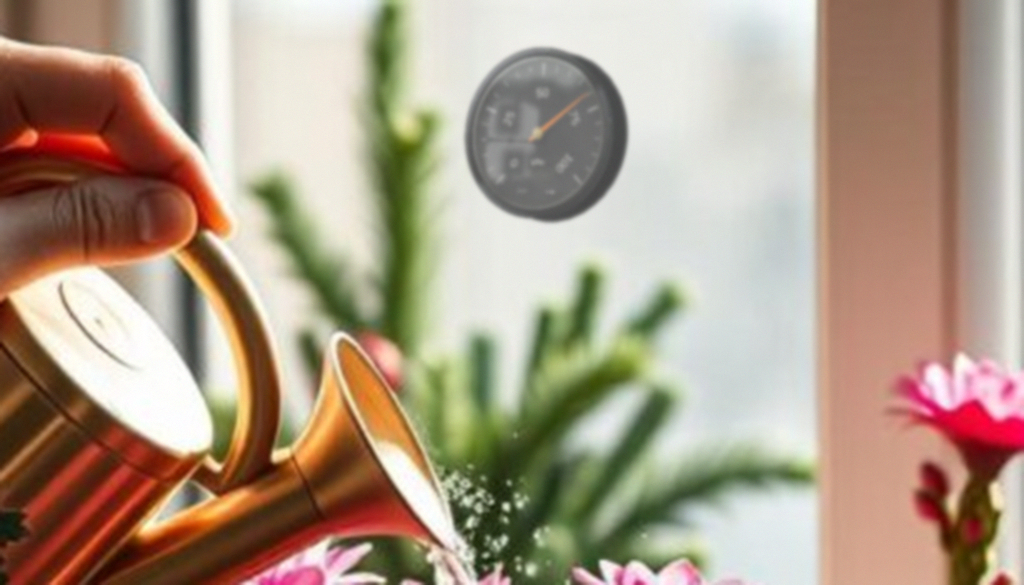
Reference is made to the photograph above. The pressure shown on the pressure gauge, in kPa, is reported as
70 kPa
